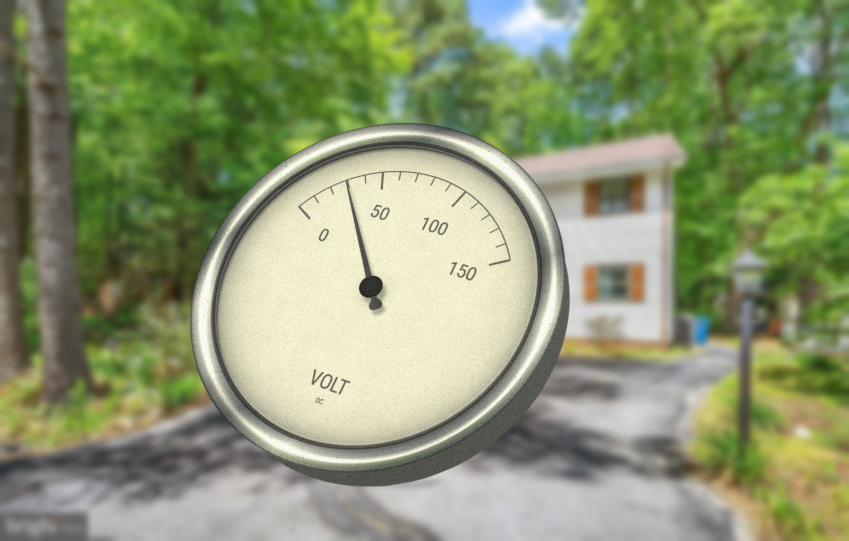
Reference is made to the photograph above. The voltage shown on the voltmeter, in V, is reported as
30 V
